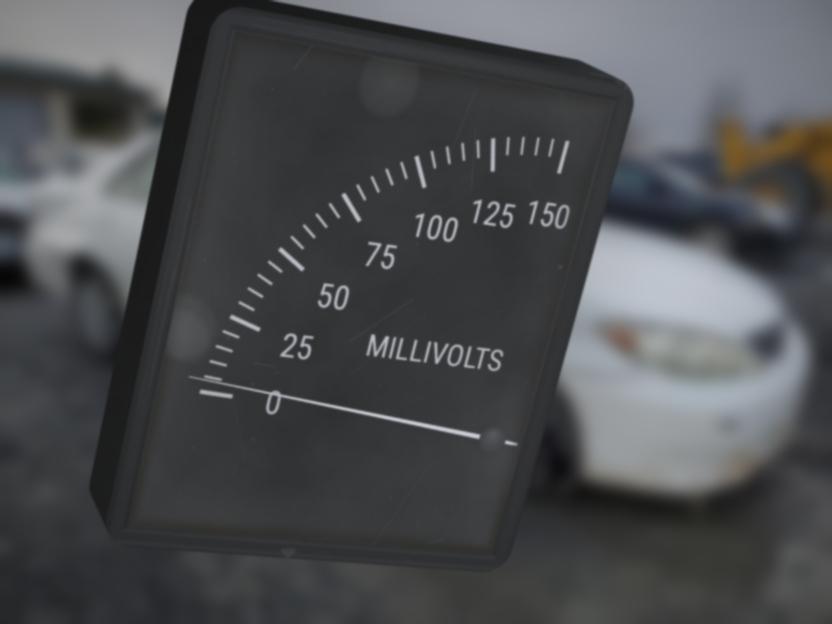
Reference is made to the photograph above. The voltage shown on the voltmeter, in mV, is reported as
5 mV
